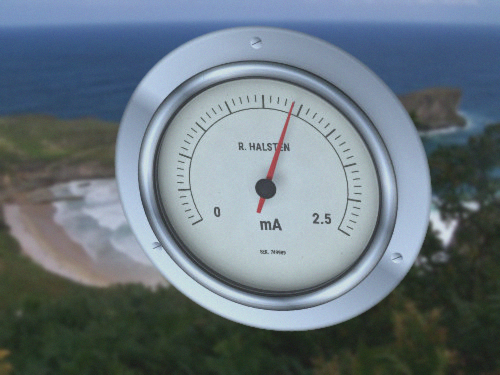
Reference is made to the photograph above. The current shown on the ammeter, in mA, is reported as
1.45 mA
